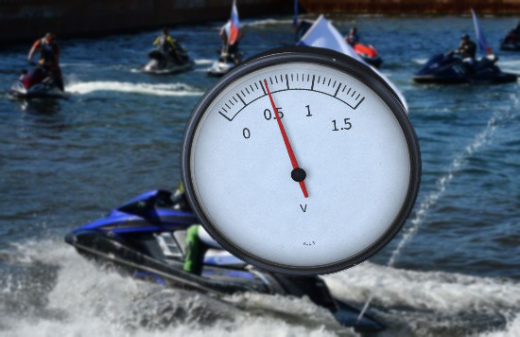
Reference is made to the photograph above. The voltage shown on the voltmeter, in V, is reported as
0.55 V
